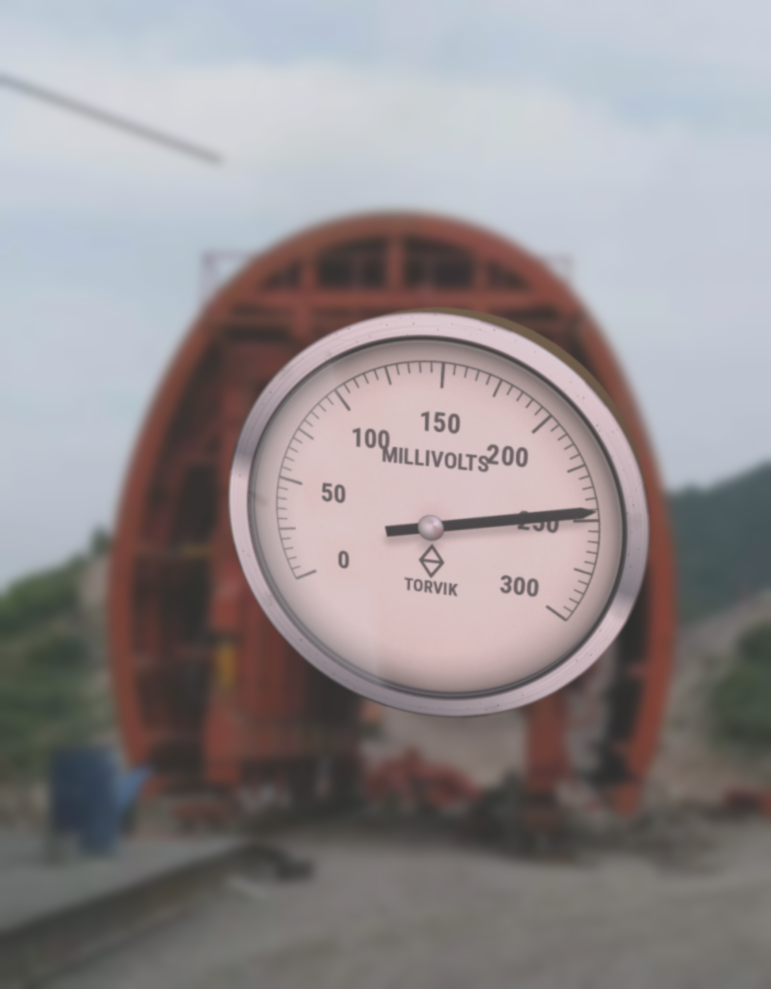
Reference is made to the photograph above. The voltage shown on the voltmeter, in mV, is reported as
245 mV
